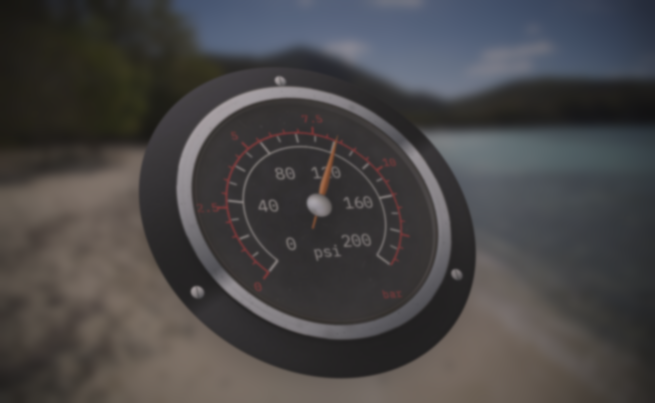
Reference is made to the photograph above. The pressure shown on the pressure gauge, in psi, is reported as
120 psi
